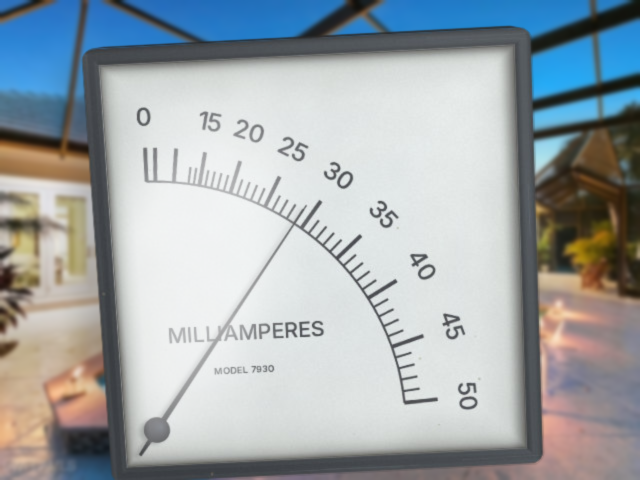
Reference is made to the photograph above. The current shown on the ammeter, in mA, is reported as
29 mA
